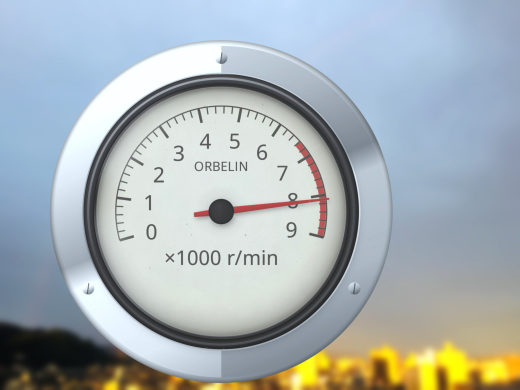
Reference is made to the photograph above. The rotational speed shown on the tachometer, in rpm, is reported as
8100 rpm
